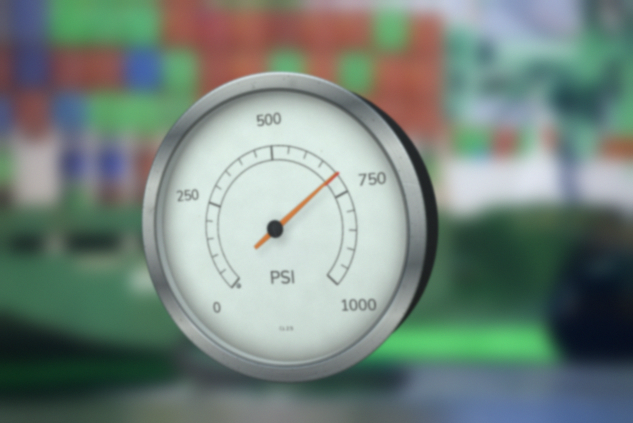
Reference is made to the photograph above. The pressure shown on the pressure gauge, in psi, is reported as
700 psi
